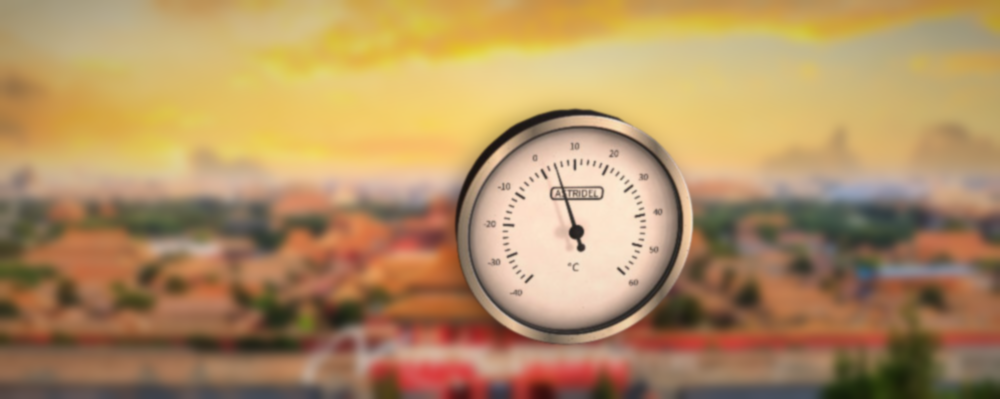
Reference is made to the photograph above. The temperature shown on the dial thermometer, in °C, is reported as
4 °C
